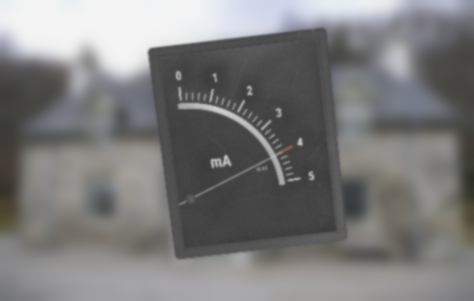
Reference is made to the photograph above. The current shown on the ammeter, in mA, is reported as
4 mA
